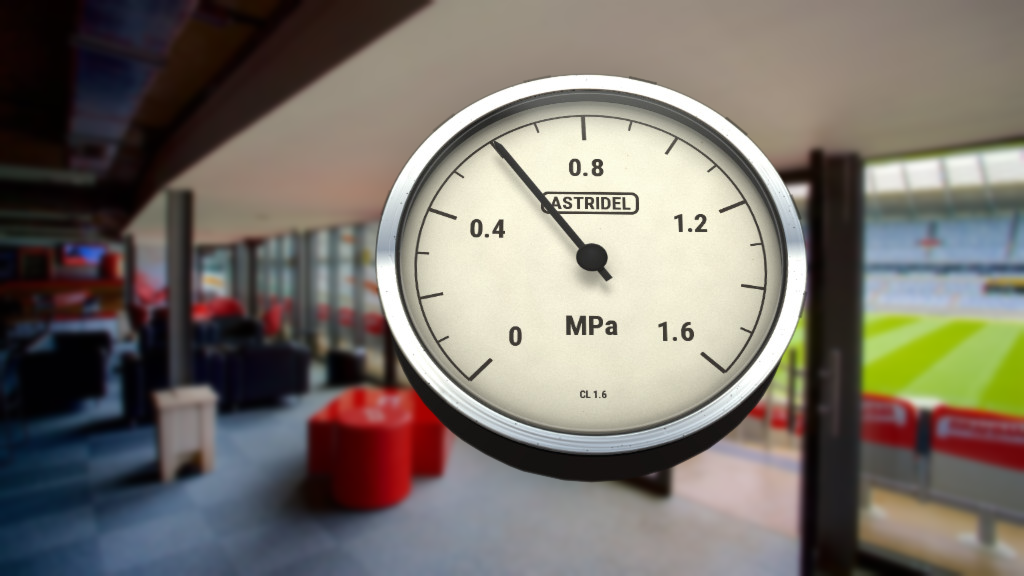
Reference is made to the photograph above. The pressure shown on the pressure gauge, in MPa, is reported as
0.6 MPa
